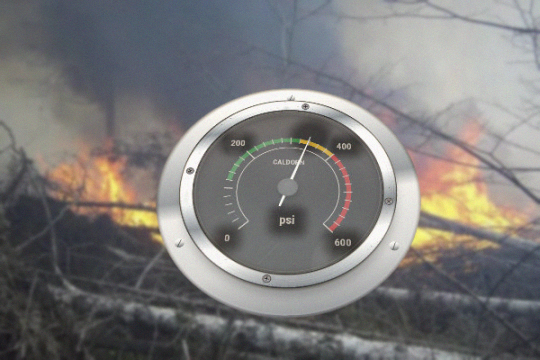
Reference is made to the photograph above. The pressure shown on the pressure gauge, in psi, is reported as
340 psi
